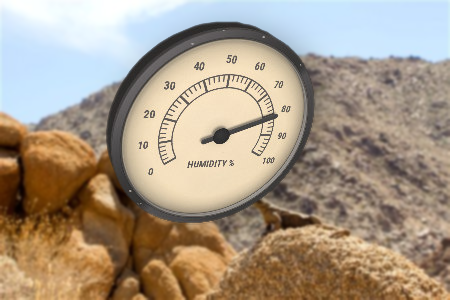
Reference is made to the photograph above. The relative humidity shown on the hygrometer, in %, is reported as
80 %
